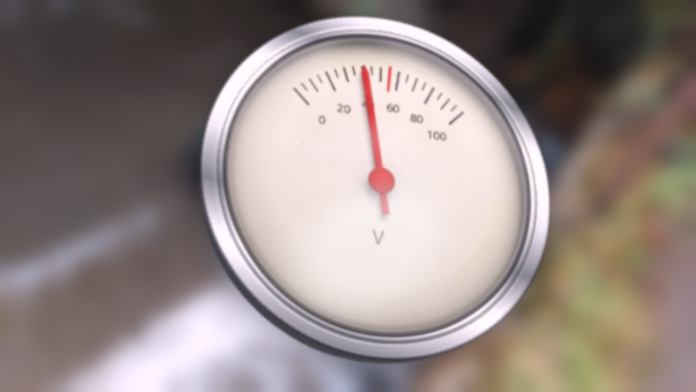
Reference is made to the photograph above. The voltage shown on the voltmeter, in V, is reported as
40 V
